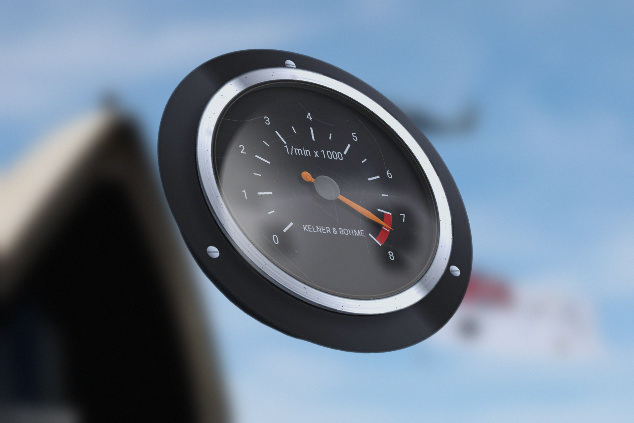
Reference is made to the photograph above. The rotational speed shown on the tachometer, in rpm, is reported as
7500 rpm
